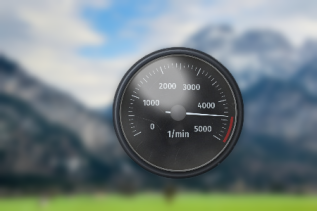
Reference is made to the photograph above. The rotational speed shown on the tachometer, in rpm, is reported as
4400 rpm
